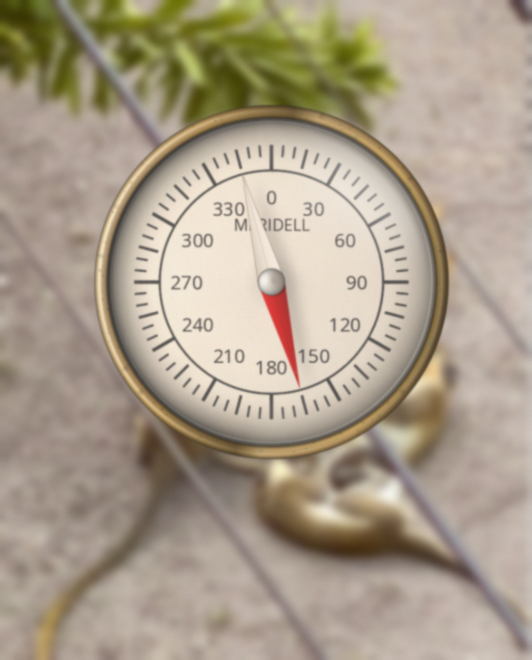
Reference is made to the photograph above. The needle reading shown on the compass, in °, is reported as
165 °
